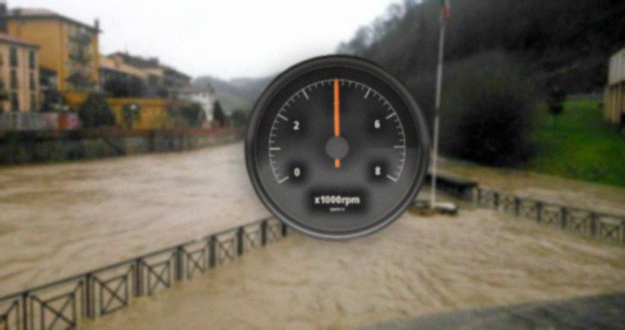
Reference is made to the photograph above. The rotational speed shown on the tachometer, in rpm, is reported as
4000 rpm
